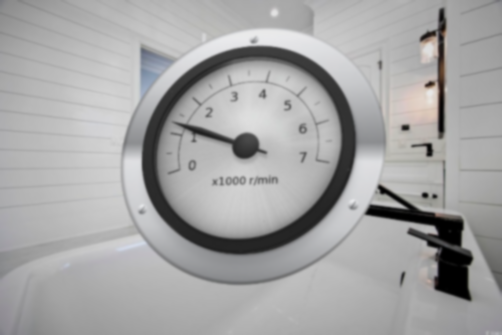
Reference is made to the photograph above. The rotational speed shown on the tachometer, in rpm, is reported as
1250 rpm
